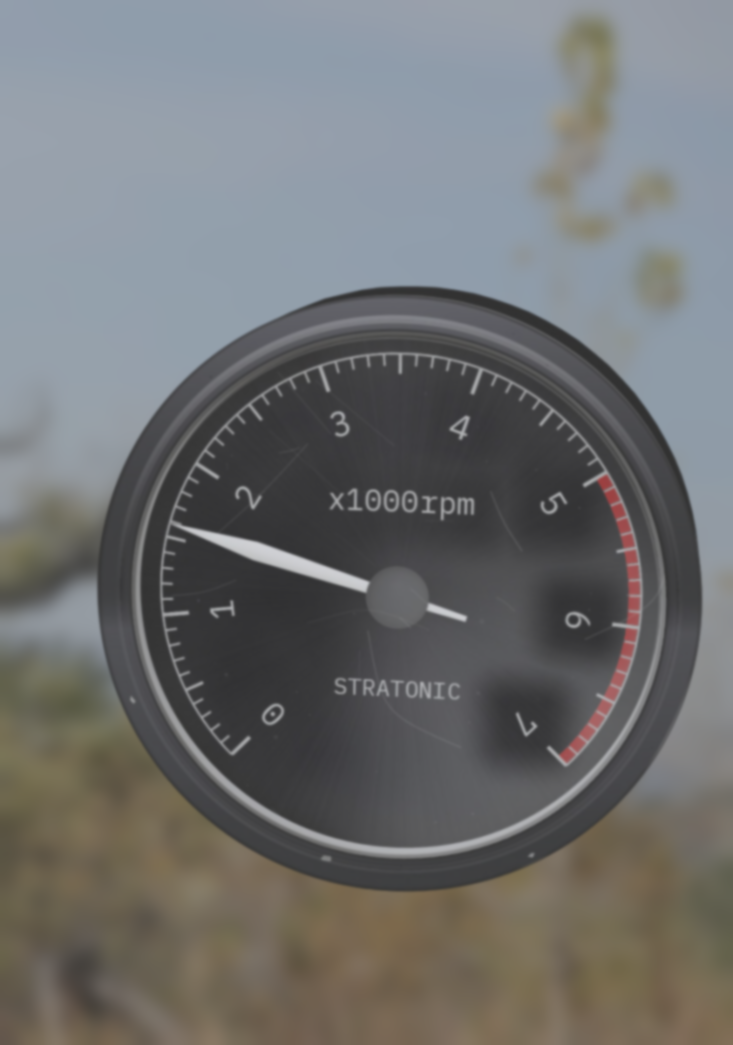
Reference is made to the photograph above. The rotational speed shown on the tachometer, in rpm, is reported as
1600 rpm
